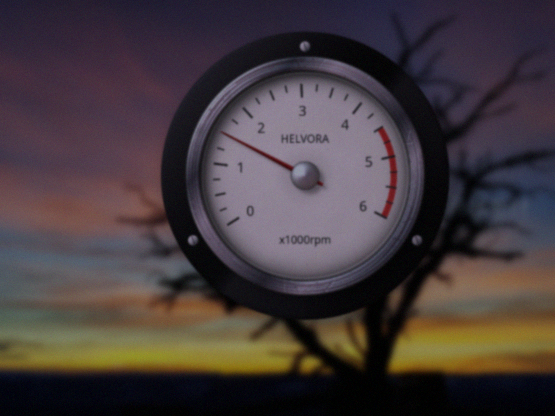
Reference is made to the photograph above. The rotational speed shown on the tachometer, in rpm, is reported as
1500 rpm
